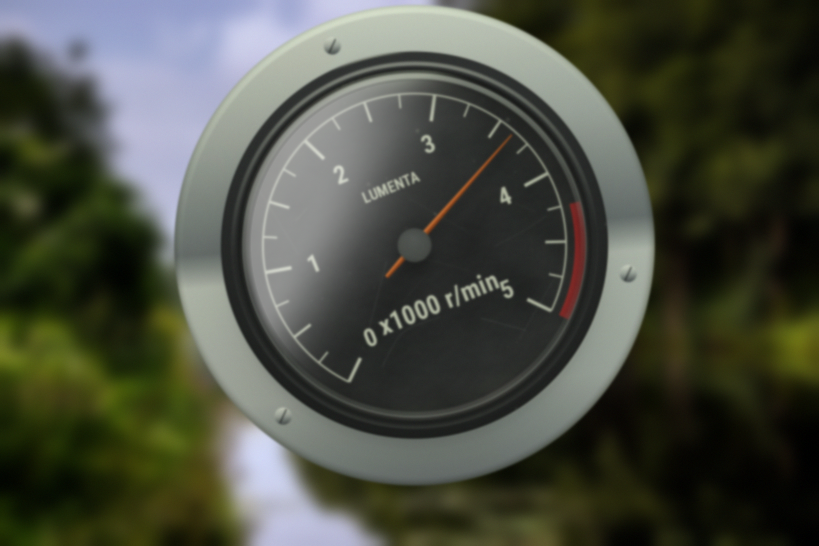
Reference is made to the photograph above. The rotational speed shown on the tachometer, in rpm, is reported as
3625 rpm
